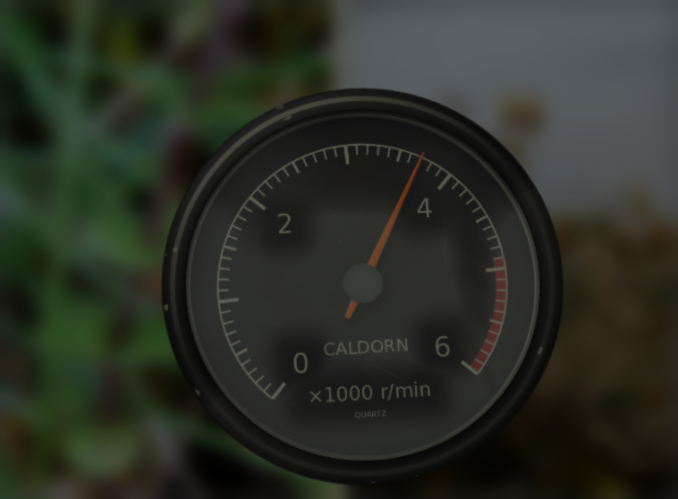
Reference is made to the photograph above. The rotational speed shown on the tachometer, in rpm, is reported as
3700 rpm
